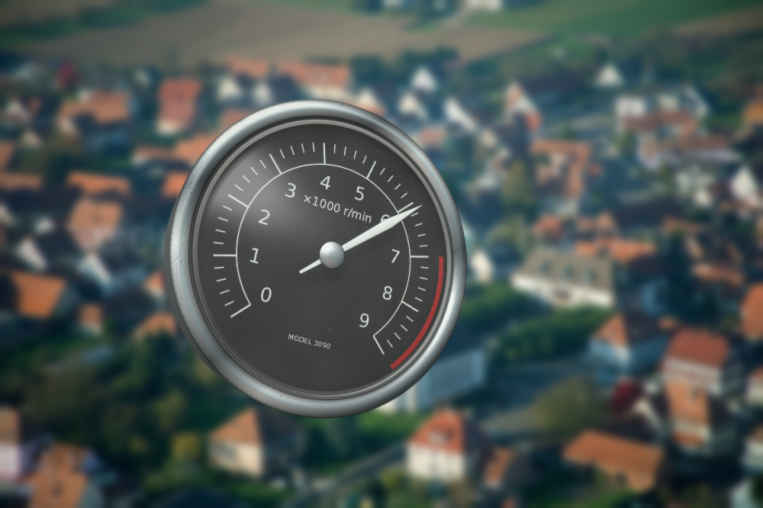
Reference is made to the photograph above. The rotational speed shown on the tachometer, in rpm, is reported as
6100 rpm
